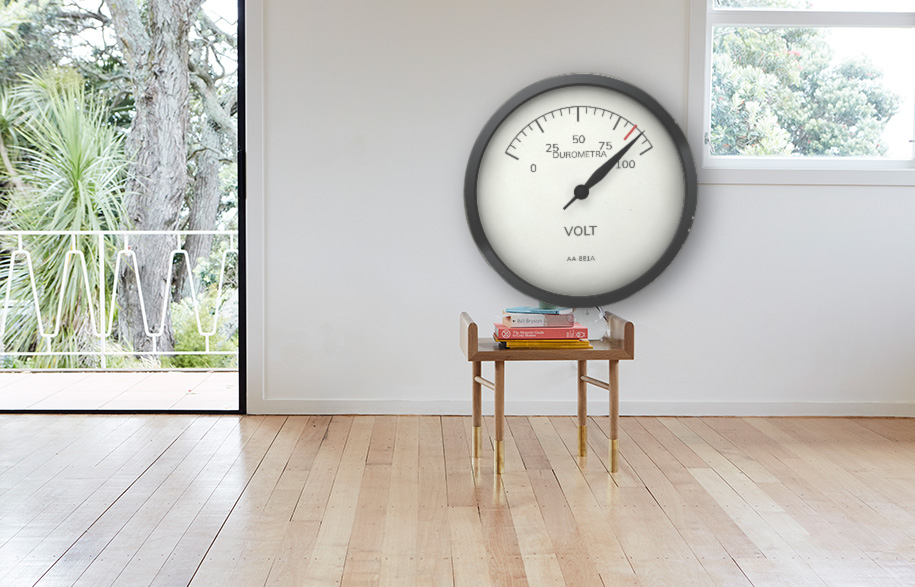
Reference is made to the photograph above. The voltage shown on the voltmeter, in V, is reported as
90 V
